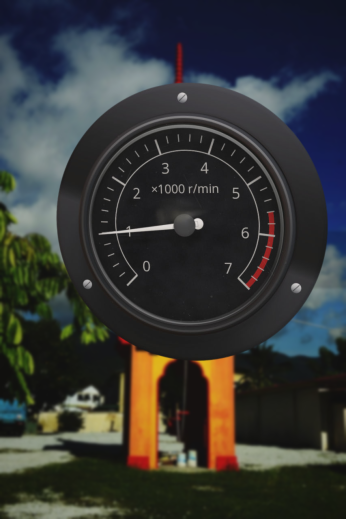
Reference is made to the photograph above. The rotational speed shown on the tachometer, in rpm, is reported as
1000 rpm
